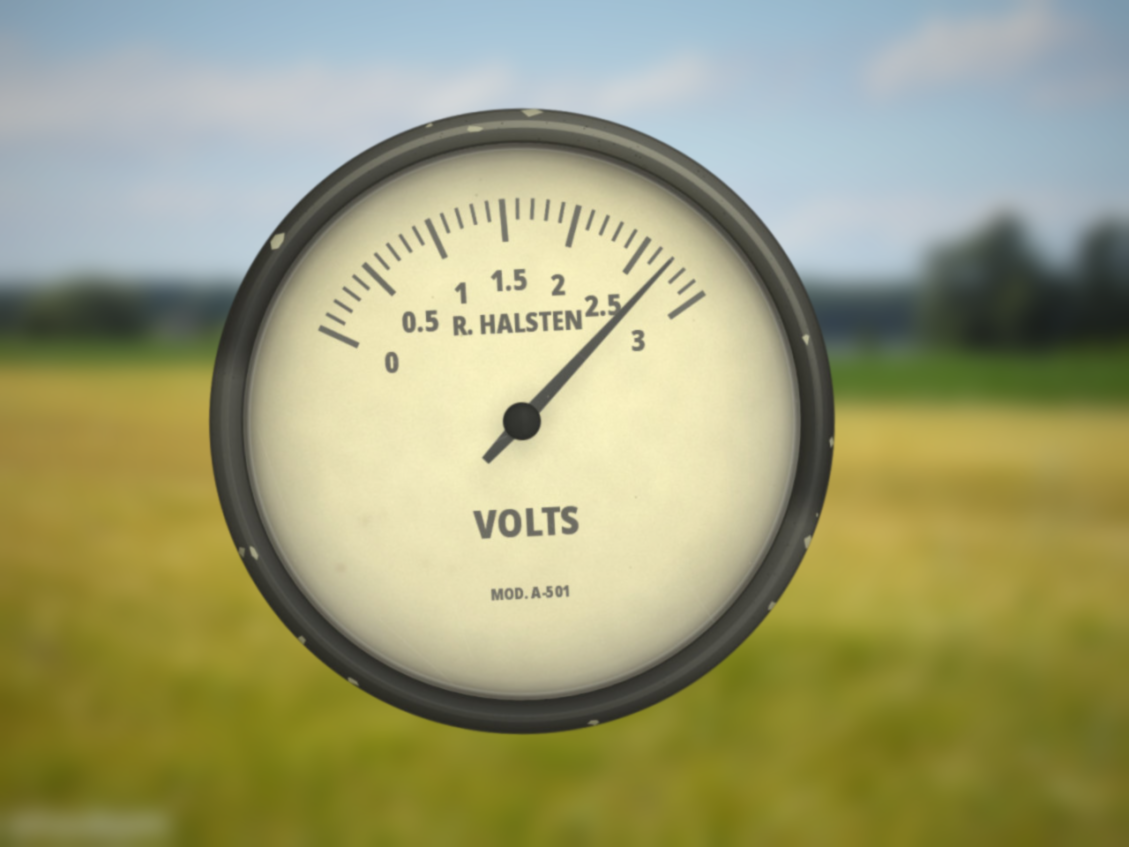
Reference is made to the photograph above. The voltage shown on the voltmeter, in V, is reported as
2.7 V
